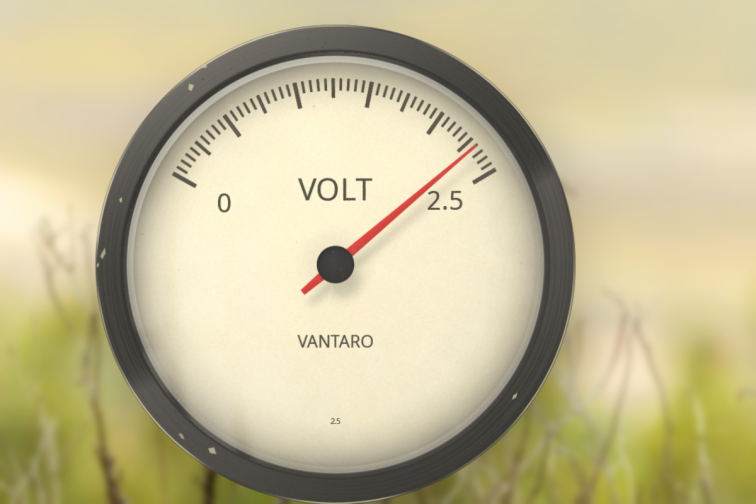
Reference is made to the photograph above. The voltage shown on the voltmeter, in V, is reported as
2.3 V
